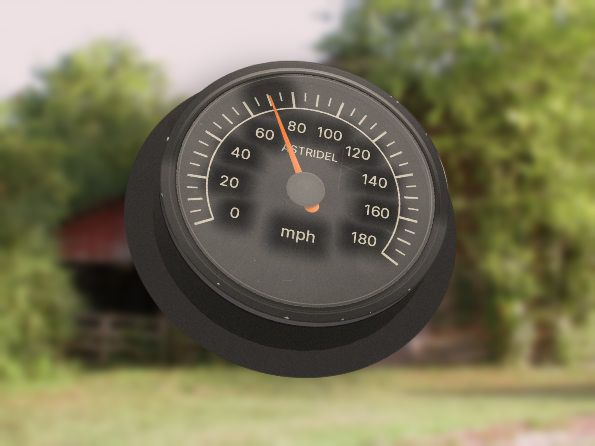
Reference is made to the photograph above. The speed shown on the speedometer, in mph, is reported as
70 mph
